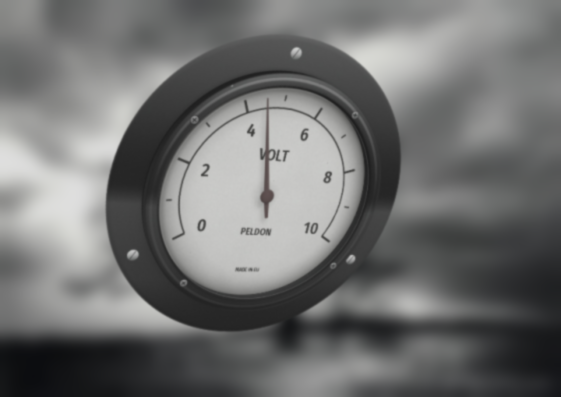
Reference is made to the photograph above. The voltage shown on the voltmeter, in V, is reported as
4.5 V
